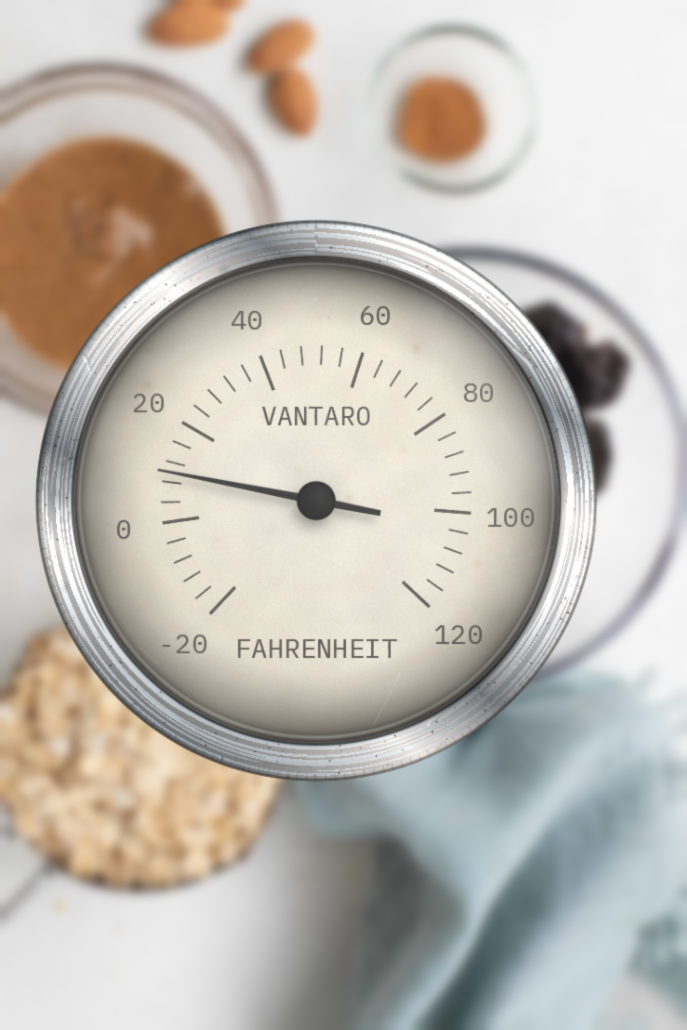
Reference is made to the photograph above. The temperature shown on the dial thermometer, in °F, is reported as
10 °F
